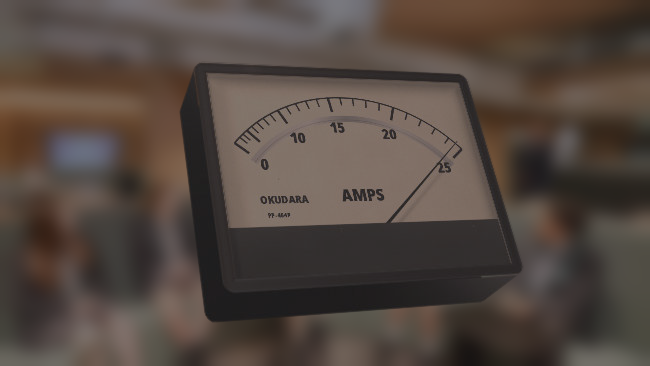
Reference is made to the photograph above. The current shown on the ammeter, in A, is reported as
24.5 A
